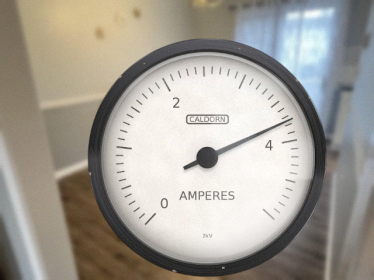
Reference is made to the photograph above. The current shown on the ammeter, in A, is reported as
3.75 A
